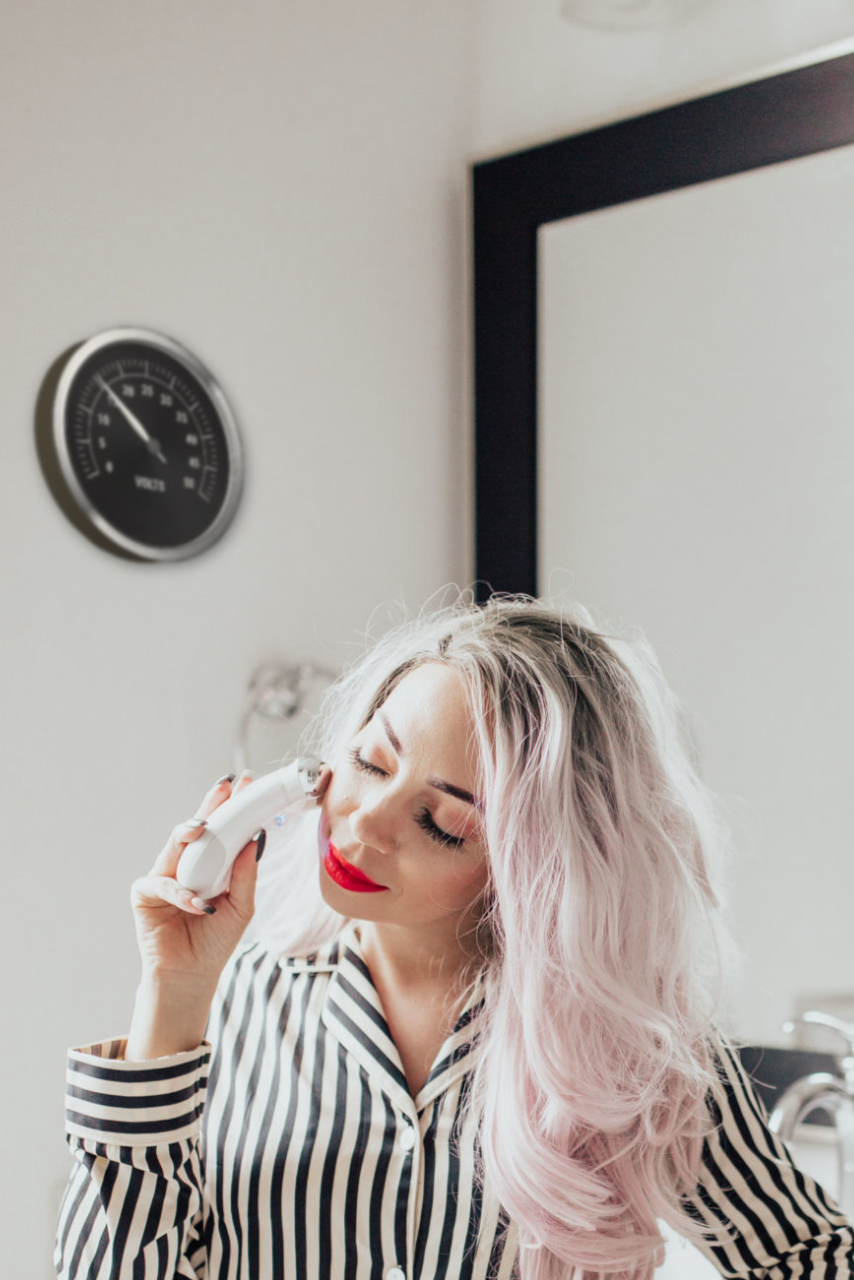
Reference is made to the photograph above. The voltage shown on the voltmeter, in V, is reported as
15 V
